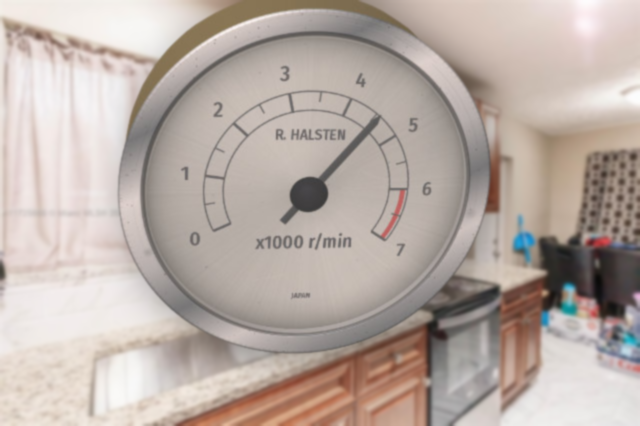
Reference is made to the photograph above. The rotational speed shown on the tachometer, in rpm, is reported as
4500 rpm
